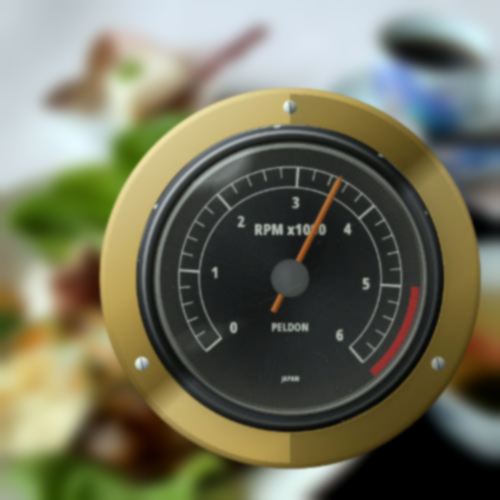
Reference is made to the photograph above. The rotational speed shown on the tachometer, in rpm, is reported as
3500 rpm
